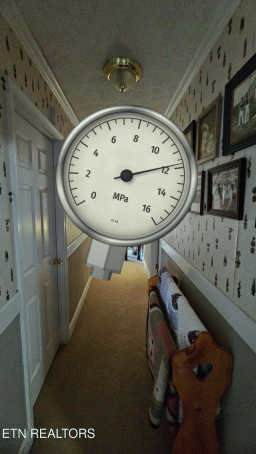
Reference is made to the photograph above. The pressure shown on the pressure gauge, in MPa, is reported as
11.75 MPa
